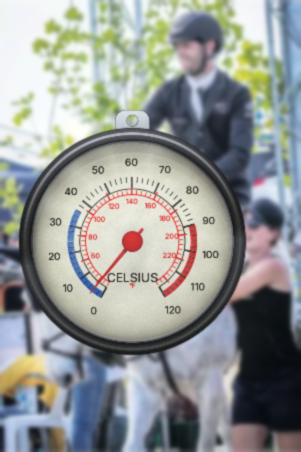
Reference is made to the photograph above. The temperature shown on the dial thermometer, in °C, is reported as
4 °C
